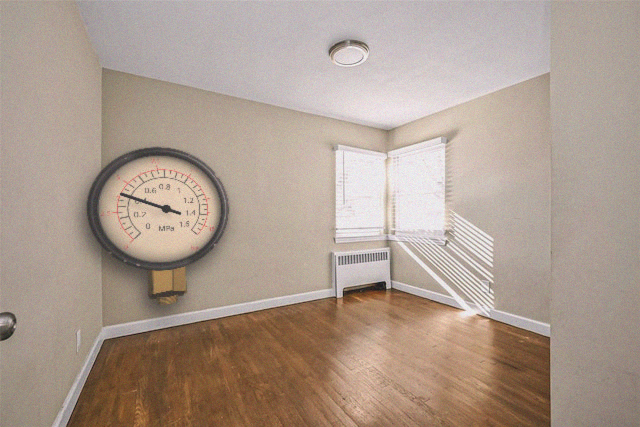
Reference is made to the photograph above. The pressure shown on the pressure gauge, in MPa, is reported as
0.4 MPa
